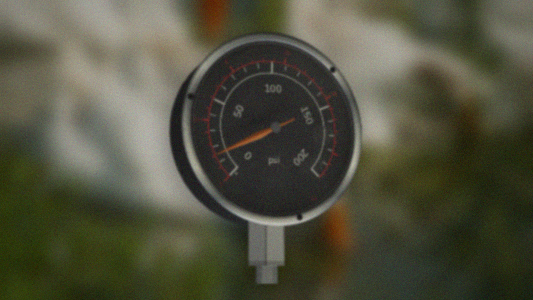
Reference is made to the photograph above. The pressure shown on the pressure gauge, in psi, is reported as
15 psi
